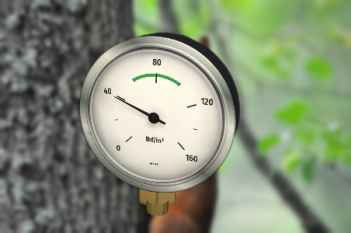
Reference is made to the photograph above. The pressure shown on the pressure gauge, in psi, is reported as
40 psi
